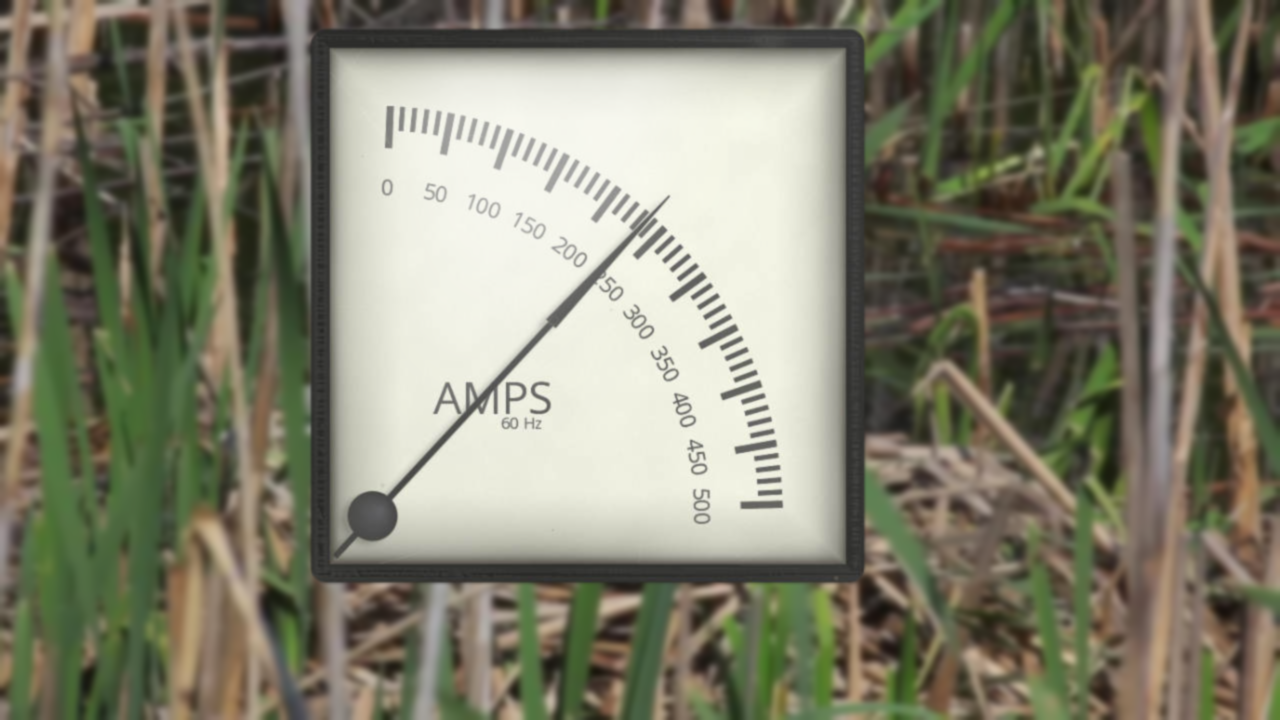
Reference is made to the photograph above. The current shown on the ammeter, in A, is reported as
235 A
